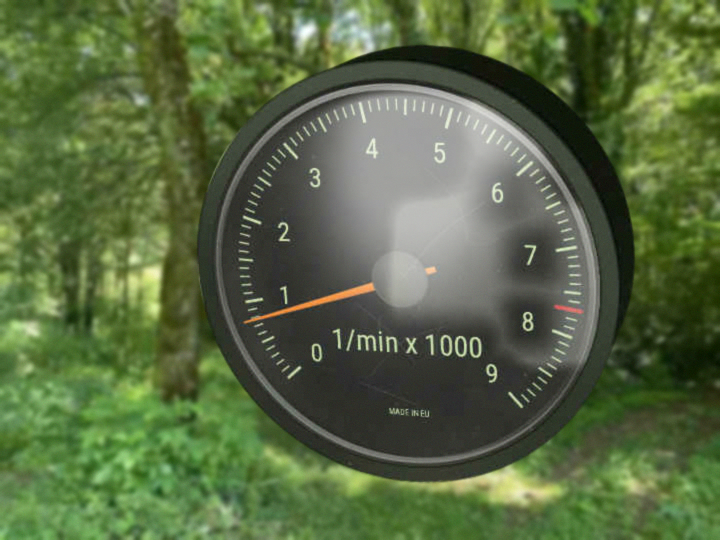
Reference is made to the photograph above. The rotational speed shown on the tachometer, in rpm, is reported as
800 rpm
